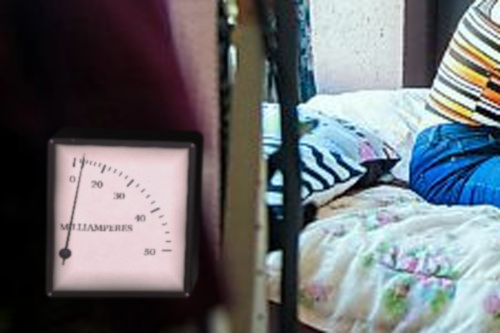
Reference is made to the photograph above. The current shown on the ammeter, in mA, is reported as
10 mA
